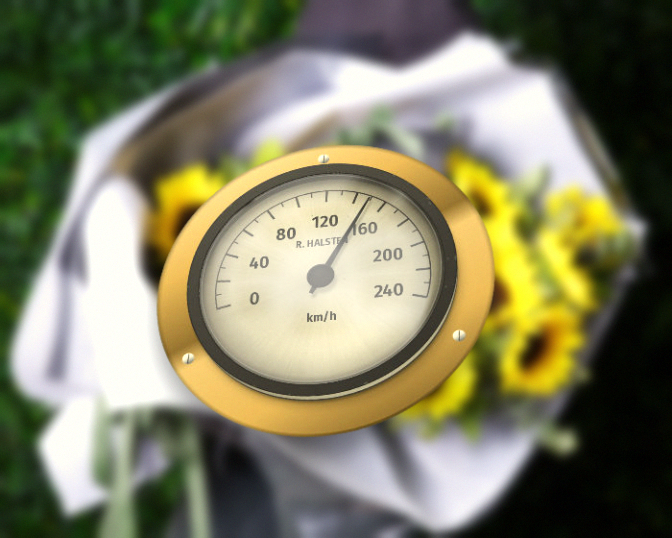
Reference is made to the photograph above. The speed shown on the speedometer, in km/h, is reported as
150 km/h
